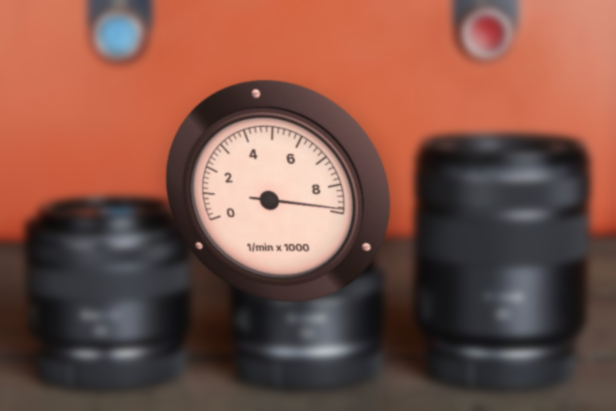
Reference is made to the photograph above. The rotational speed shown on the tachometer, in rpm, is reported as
8800 rpm
